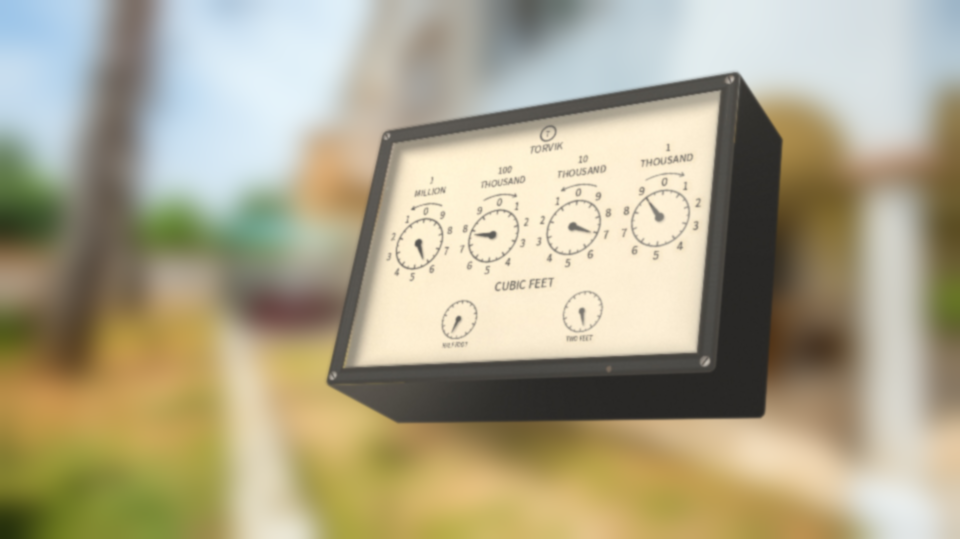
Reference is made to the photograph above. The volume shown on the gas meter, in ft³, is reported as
576900 ft³
